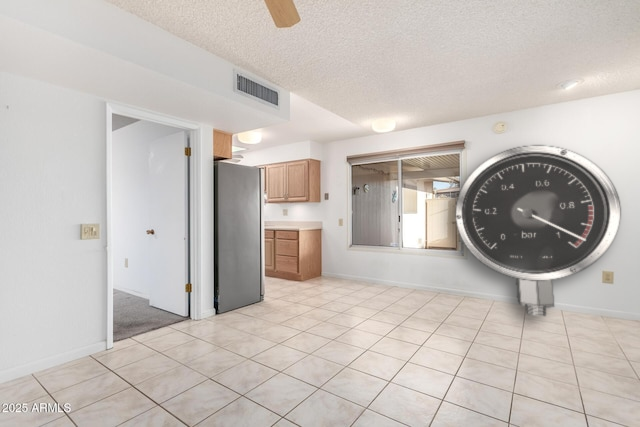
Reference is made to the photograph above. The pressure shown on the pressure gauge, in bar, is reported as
0.96 bar
